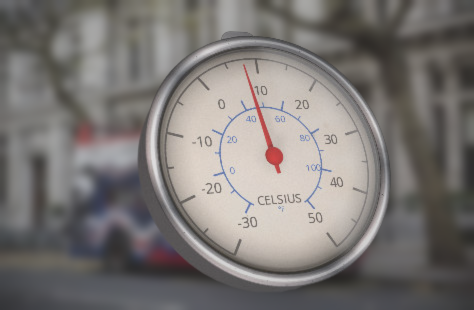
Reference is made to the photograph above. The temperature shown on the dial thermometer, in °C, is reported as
7.5 °C
